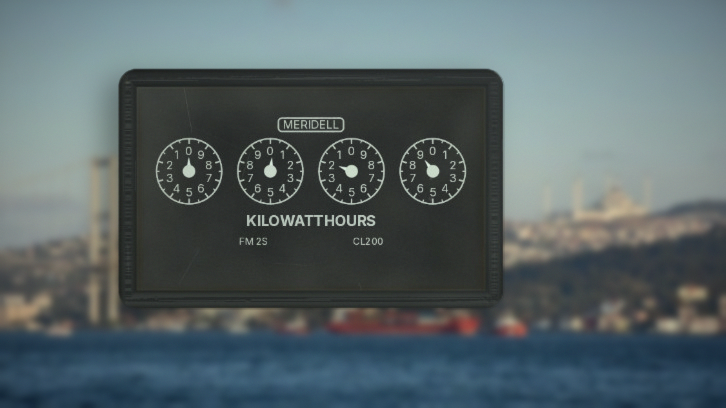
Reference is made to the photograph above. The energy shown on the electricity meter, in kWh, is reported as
19 kWh
